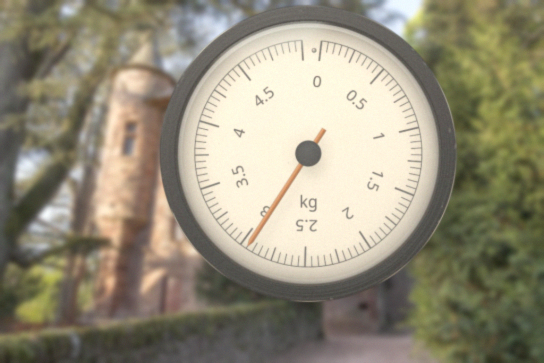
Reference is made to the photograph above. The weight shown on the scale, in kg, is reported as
2.95 kg
